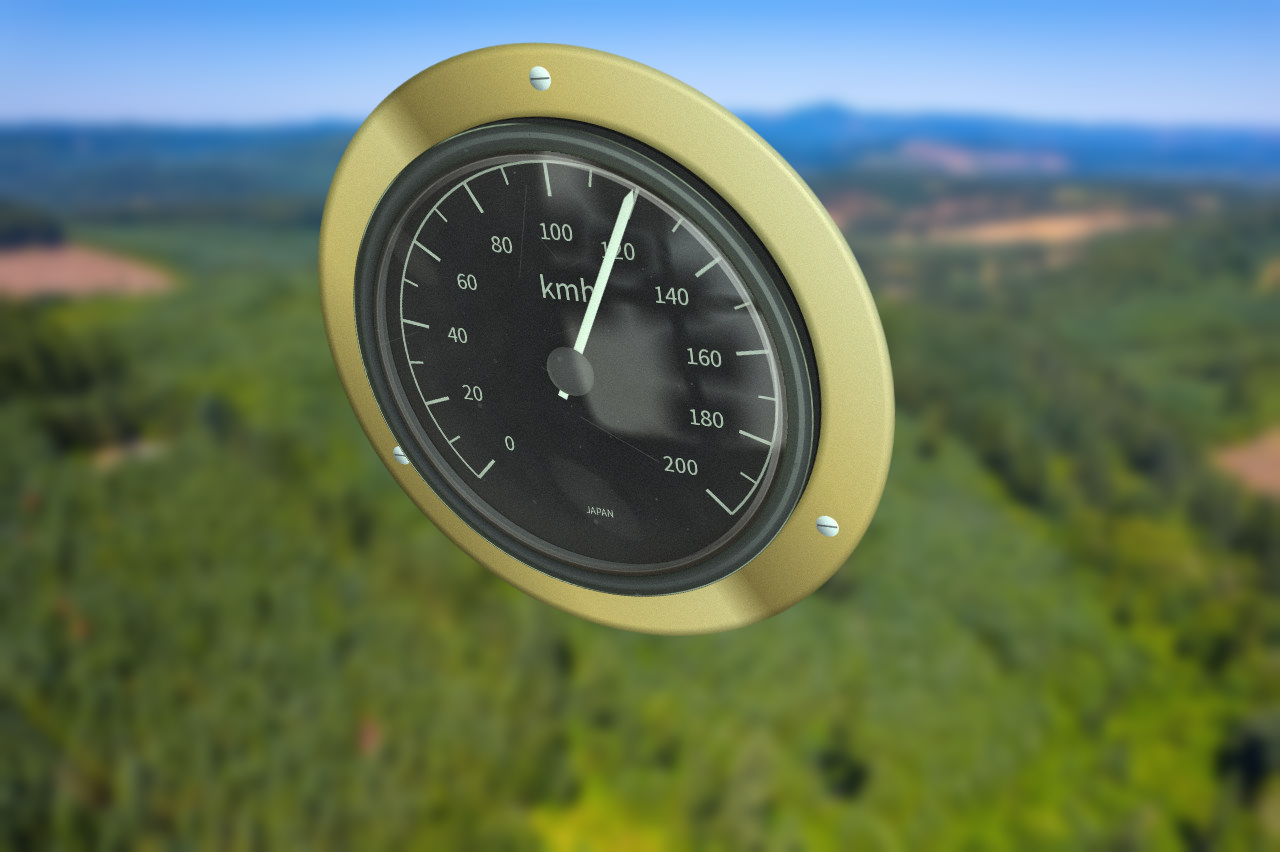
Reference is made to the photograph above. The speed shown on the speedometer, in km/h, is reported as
120 km/h
